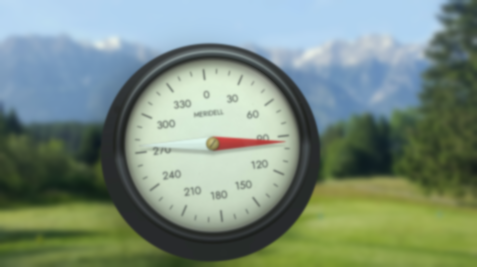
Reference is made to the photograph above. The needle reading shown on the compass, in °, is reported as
95 °
